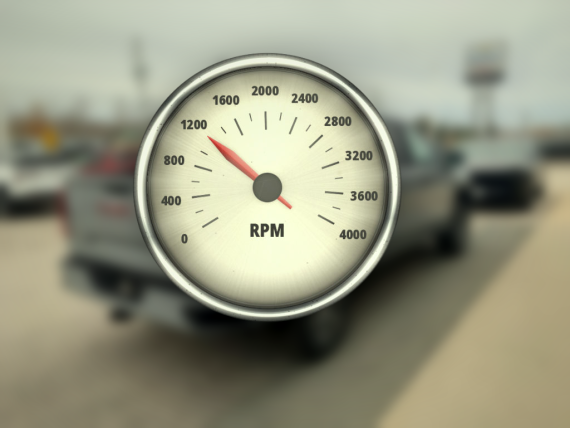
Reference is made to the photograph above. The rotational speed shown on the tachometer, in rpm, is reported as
1200 rpm
